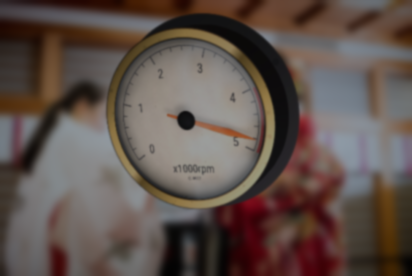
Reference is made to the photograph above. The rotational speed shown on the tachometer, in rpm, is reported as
4800 rpm
